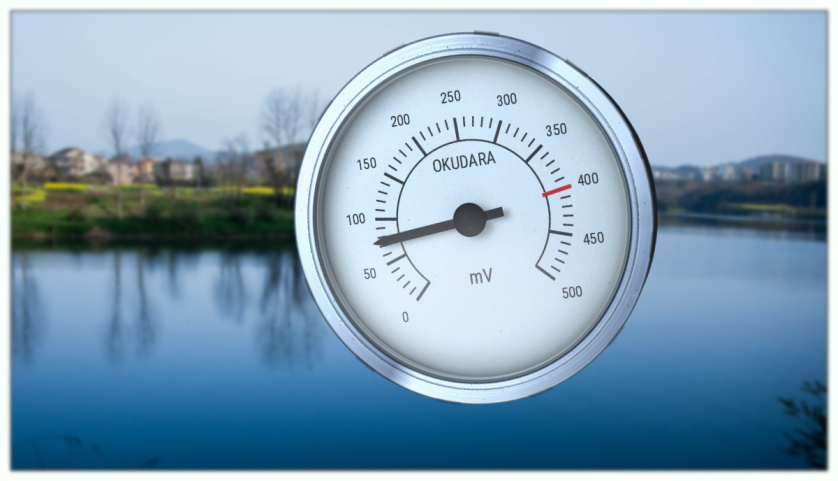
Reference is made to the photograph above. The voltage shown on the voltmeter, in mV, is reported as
75 mV
